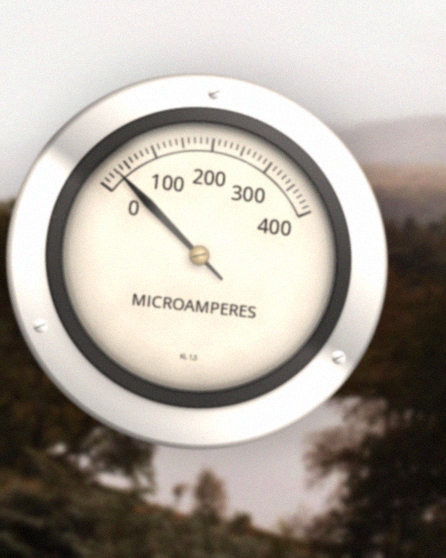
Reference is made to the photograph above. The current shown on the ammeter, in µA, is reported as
30 µA
